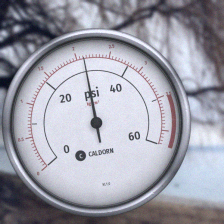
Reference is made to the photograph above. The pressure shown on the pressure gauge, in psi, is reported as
30 psi
